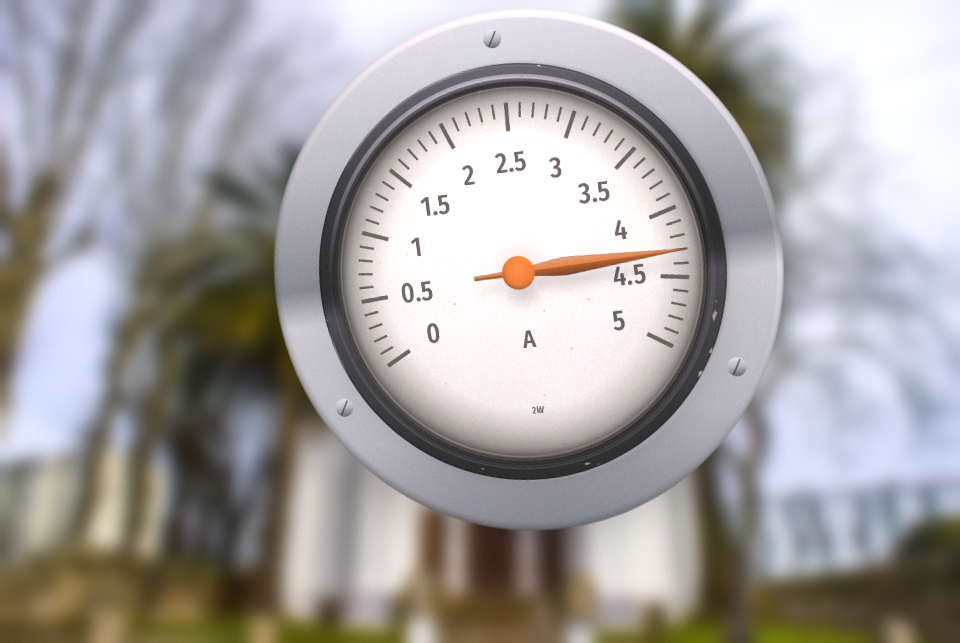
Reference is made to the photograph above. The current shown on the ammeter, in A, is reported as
4.3 A
